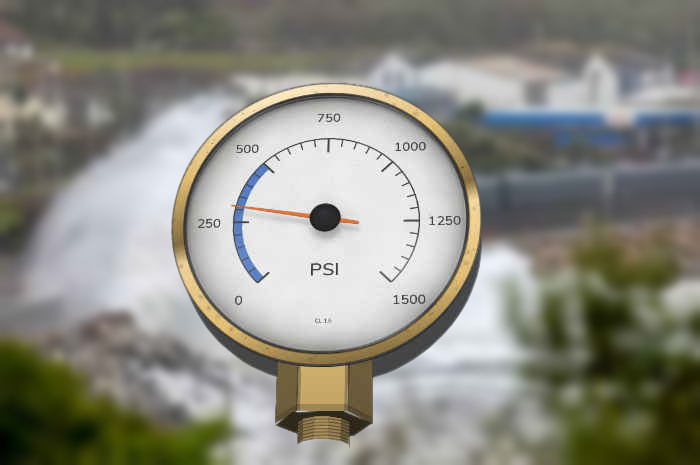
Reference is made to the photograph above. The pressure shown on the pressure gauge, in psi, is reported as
300 psi
